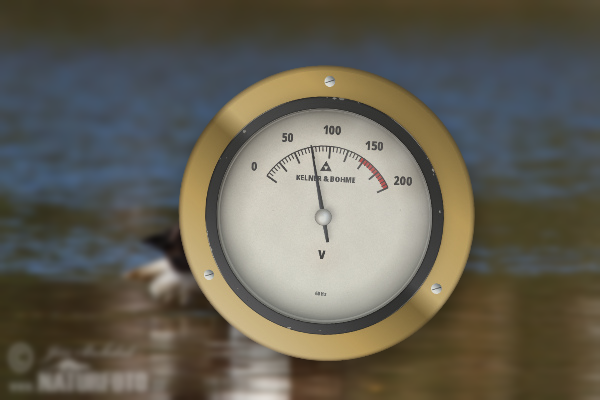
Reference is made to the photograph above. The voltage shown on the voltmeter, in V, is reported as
75 V
